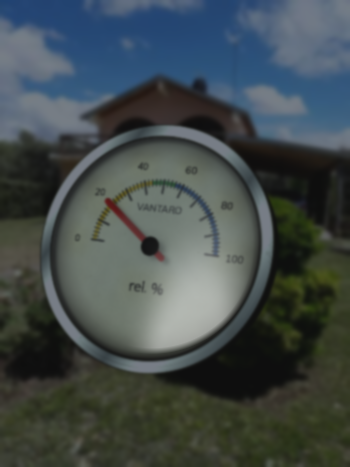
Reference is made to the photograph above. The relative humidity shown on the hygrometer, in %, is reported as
20 %
